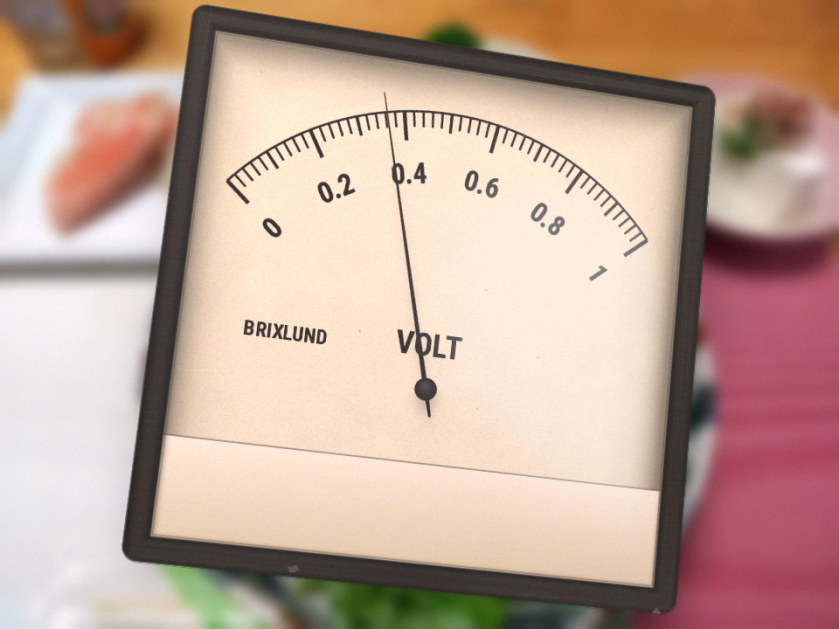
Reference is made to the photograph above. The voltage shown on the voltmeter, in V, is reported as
0.36 V
